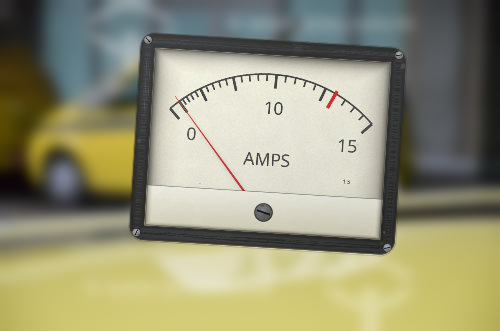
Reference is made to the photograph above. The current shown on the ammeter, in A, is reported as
2.5 A
